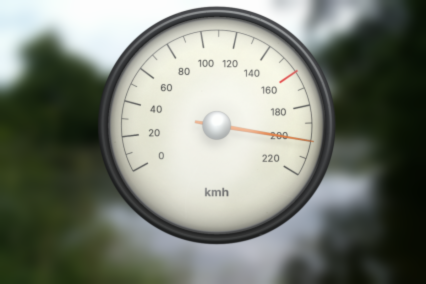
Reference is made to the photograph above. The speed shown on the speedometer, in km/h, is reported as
200 km/h
